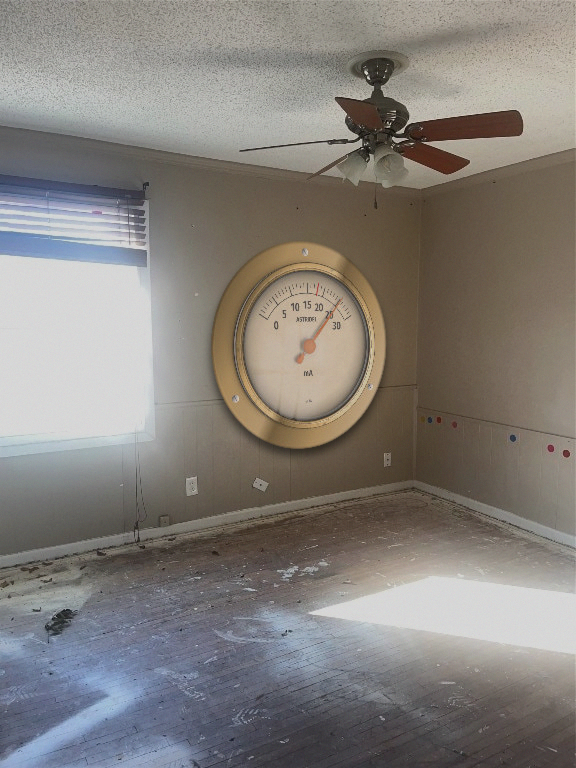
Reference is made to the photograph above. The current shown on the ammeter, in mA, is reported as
25 mA
